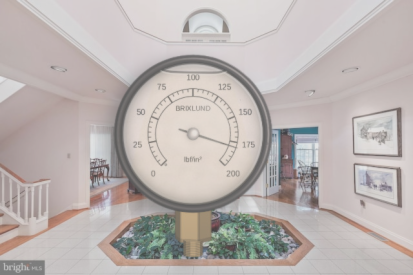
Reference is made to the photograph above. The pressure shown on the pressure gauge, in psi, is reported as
180 psi
